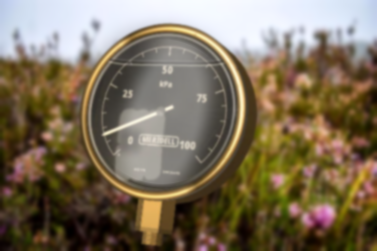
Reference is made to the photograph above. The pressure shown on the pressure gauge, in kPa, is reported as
7.5 kPa
